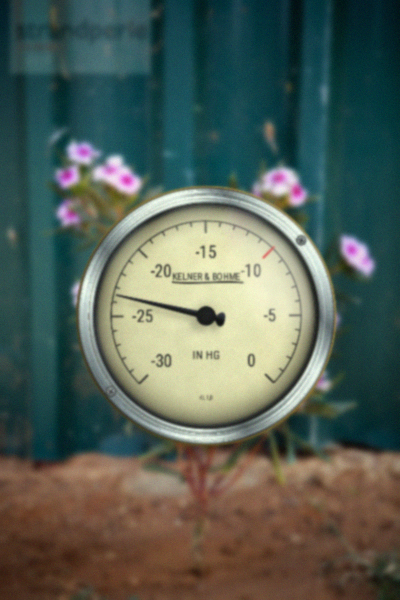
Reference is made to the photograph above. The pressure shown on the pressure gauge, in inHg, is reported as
-23.5 inHg
